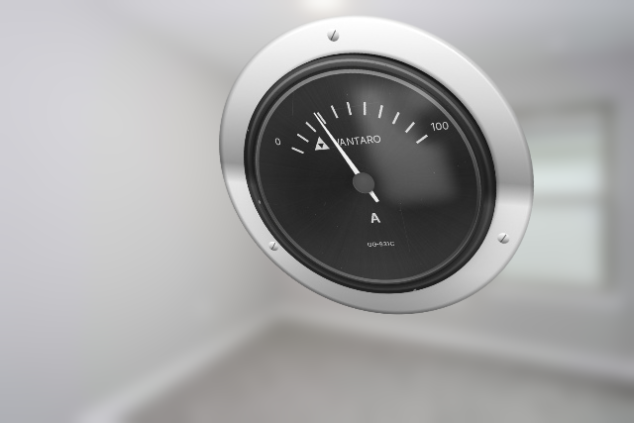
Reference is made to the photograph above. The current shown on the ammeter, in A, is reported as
30 A
